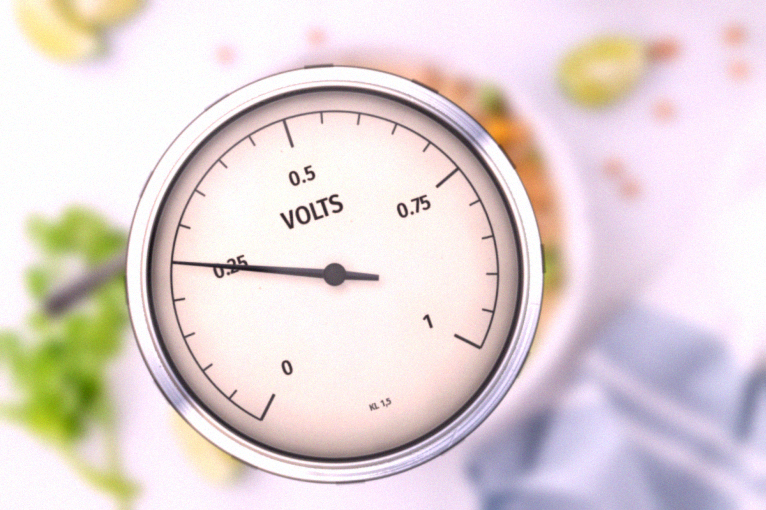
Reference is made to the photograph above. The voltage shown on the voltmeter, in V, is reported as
0.25 V
